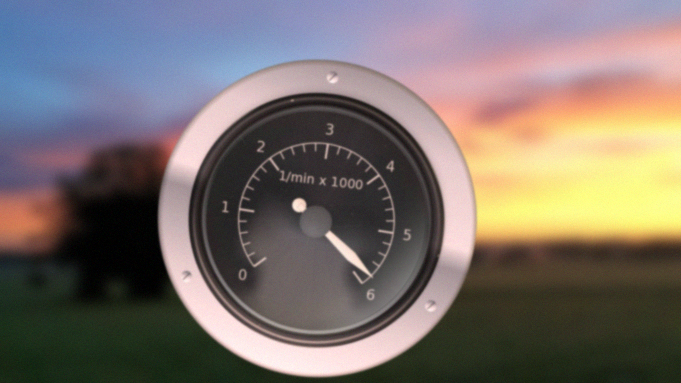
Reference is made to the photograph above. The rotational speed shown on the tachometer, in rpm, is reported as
5800 rpm
